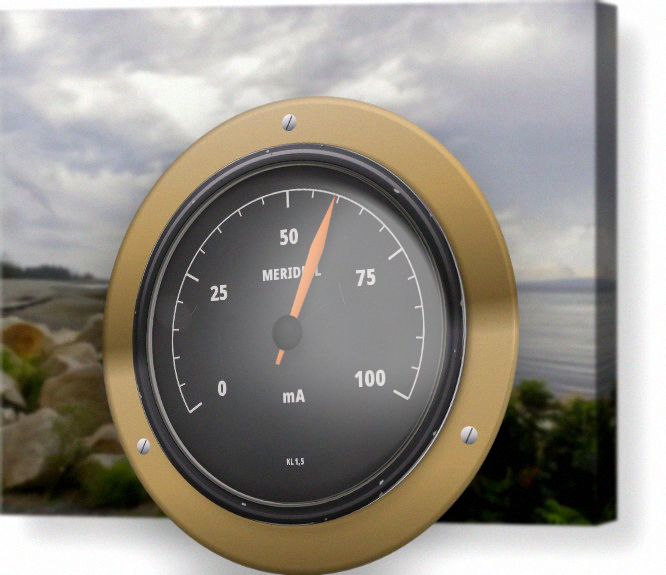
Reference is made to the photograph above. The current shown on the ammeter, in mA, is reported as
60 mA
